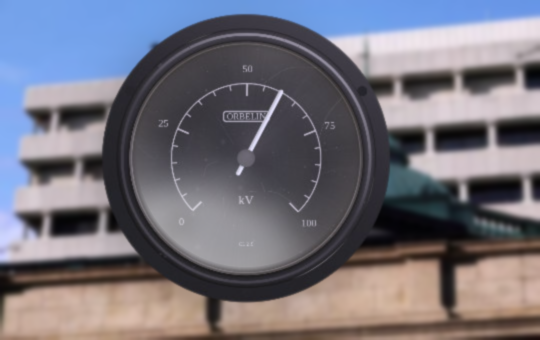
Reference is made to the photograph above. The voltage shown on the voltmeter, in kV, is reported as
60 kV
